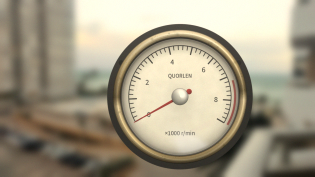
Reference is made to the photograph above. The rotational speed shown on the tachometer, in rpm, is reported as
0 rpm
